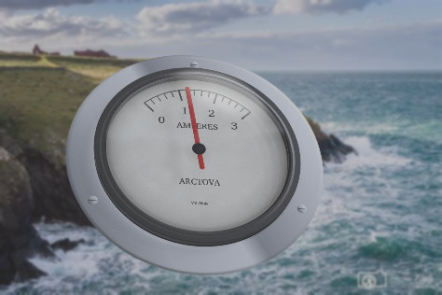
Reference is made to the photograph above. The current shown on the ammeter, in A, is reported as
1.2 A
